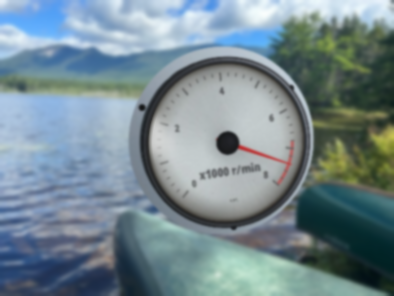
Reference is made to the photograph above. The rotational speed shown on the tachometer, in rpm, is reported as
7400 rpm
